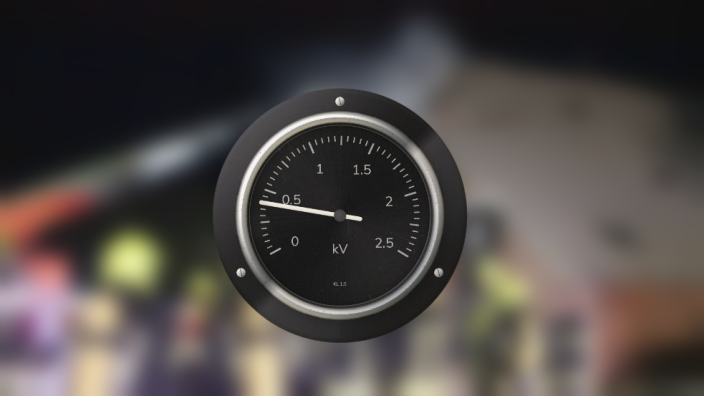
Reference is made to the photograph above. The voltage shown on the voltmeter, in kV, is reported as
0.4 kV
